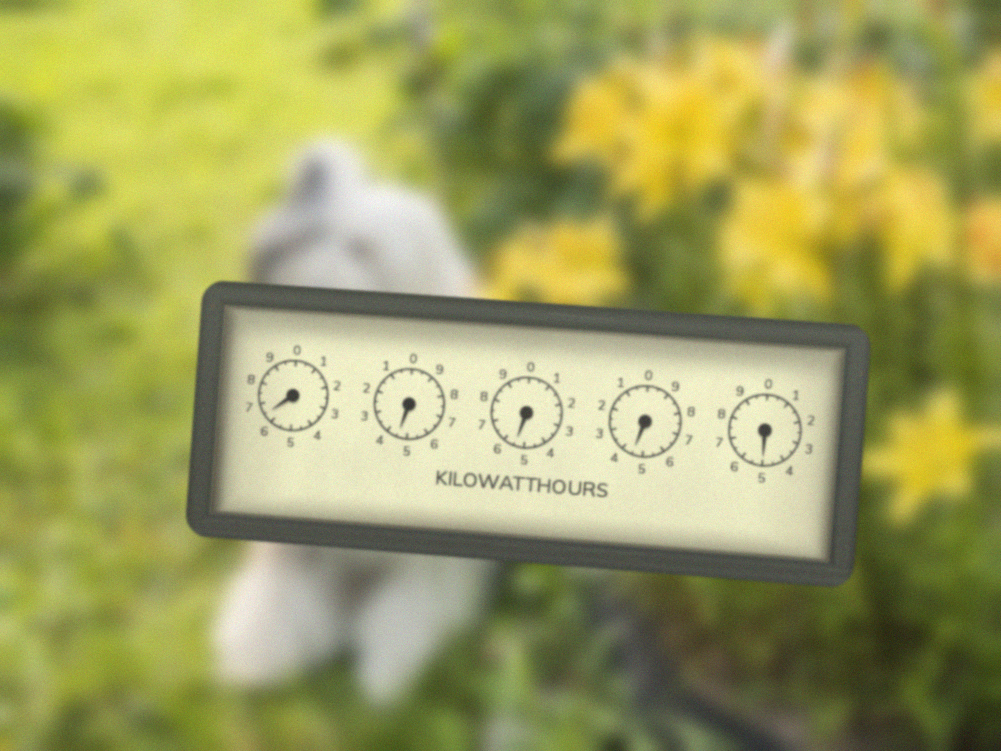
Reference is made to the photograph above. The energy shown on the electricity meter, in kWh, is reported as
64545 kWh
